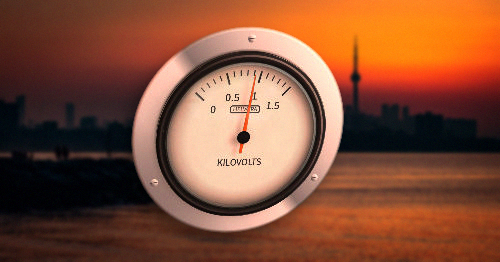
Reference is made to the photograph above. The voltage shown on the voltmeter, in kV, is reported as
0.9 kV
